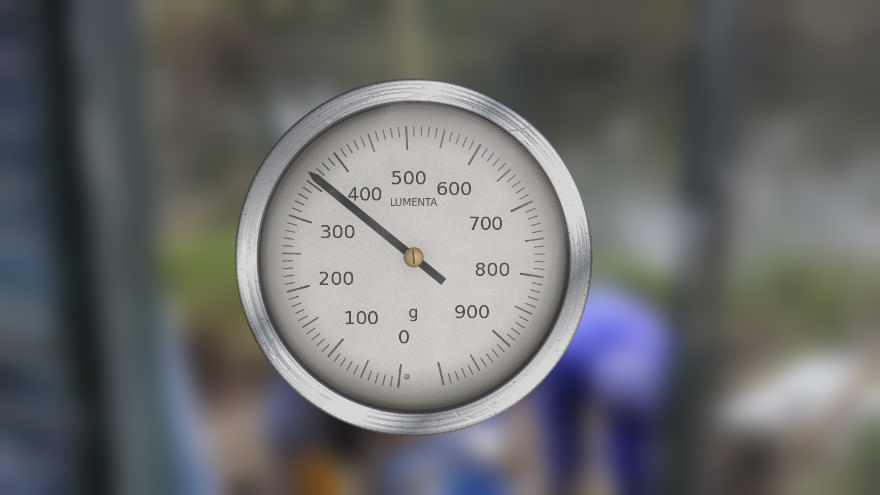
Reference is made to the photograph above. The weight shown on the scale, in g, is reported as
360 g
